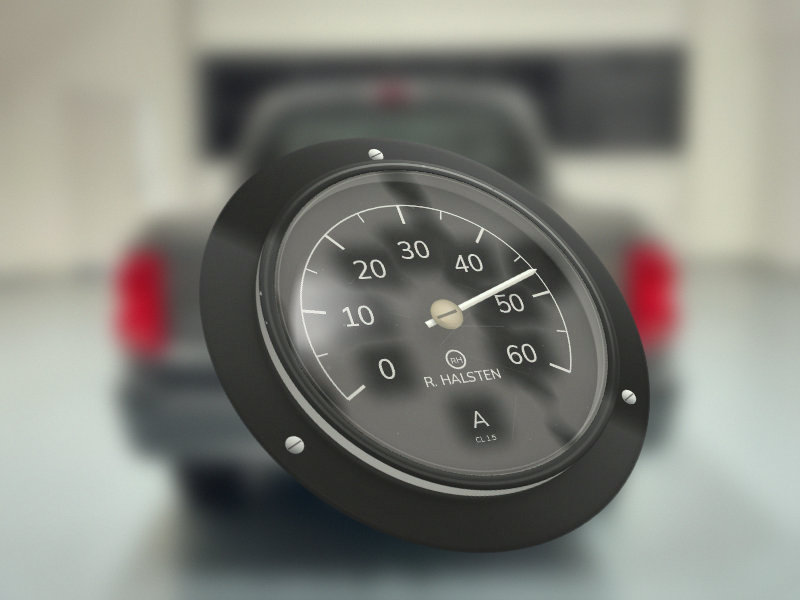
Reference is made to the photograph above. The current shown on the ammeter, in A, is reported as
47.5 A
